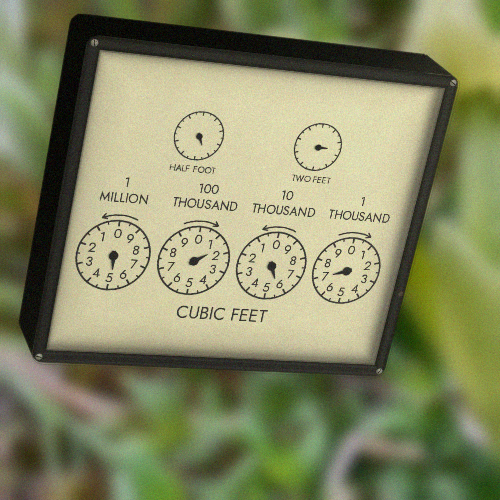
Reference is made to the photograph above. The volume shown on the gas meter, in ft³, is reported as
515700 ft³
